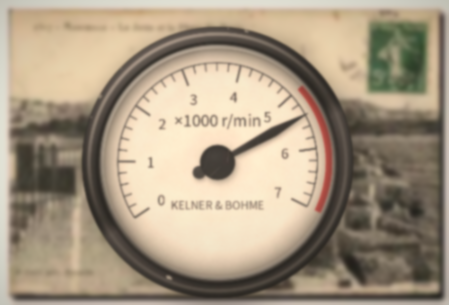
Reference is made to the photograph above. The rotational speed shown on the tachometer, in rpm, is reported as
5400 rpm
